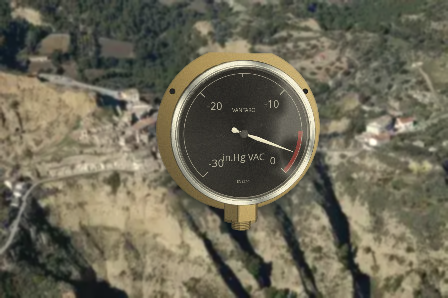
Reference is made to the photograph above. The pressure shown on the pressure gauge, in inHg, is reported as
-2.5 inHg
